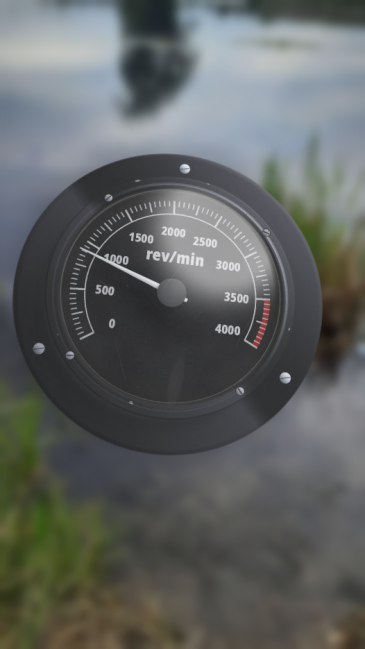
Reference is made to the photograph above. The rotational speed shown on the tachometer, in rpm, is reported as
900 rpm
